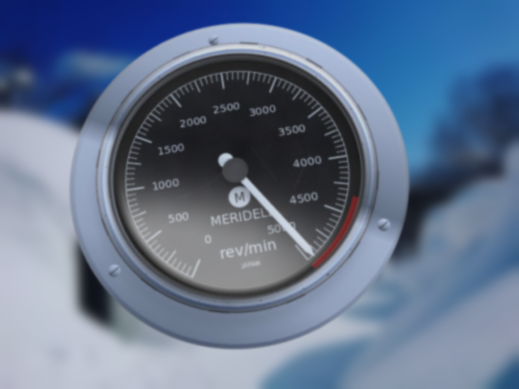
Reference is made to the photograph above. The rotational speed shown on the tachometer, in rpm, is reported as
4950 rpm
